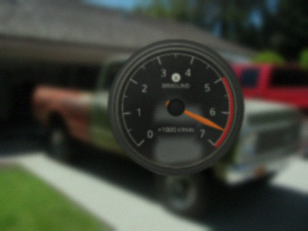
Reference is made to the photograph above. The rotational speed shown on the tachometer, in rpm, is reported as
6500 rpm
